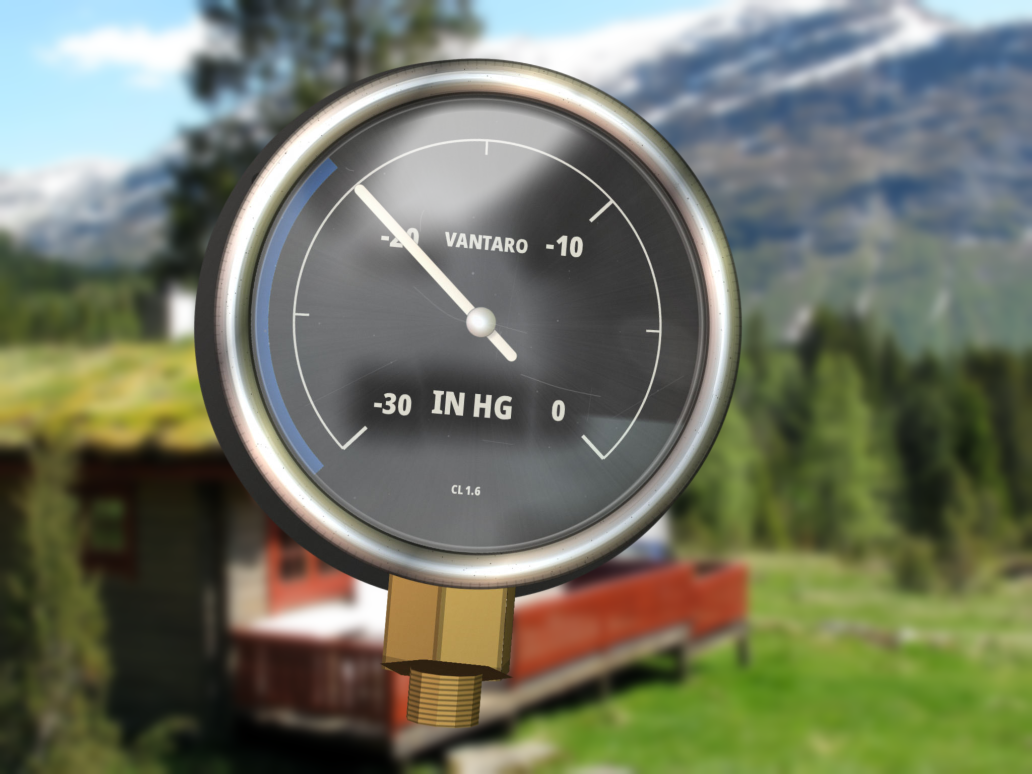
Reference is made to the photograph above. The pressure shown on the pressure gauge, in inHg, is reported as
-20 inHg
